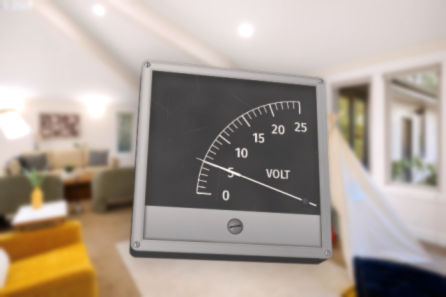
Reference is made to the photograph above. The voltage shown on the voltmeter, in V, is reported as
5 V
